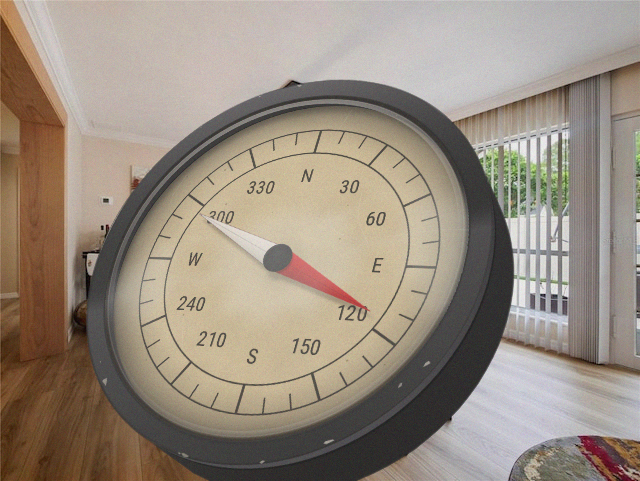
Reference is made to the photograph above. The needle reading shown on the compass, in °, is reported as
115 °
